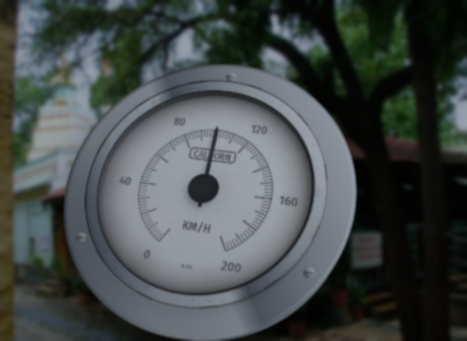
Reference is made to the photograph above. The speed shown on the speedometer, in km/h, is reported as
100 km/h
